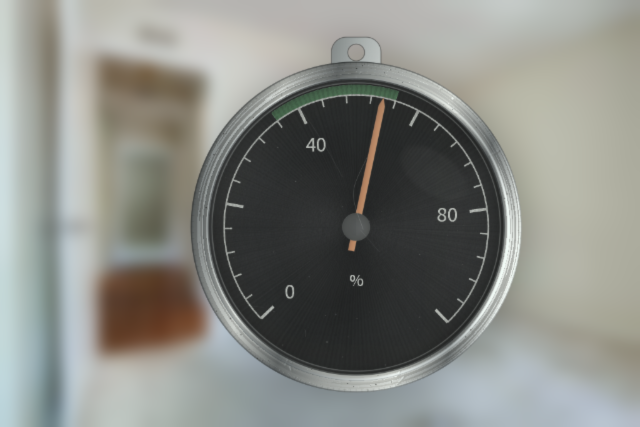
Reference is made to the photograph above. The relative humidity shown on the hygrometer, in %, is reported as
54 %
